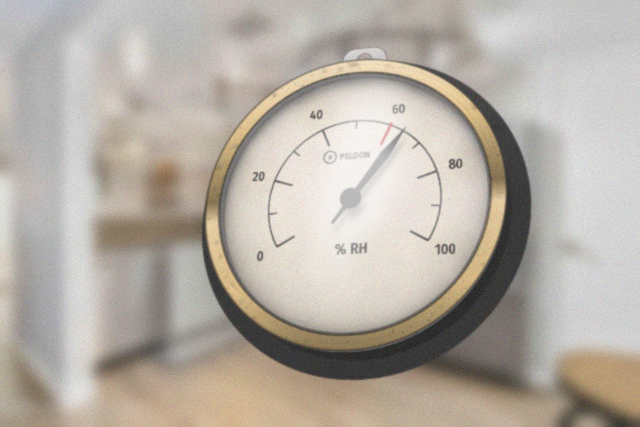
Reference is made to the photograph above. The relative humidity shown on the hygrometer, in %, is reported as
65 %
